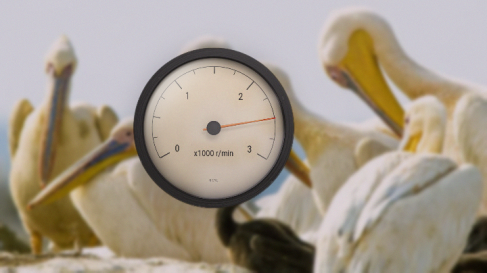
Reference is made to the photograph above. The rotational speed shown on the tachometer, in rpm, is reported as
2500 rpm
